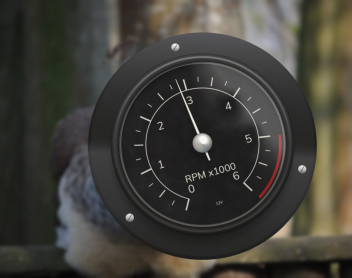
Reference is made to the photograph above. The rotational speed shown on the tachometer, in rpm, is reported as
2875 rpm
